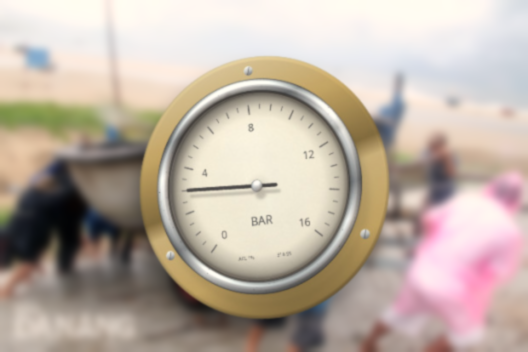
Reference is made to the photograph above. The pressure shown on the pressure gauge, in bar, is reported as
3 bar
